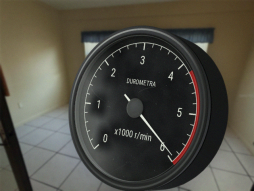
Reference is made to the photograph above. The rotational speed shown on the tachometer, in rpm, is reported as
5900 rpm
